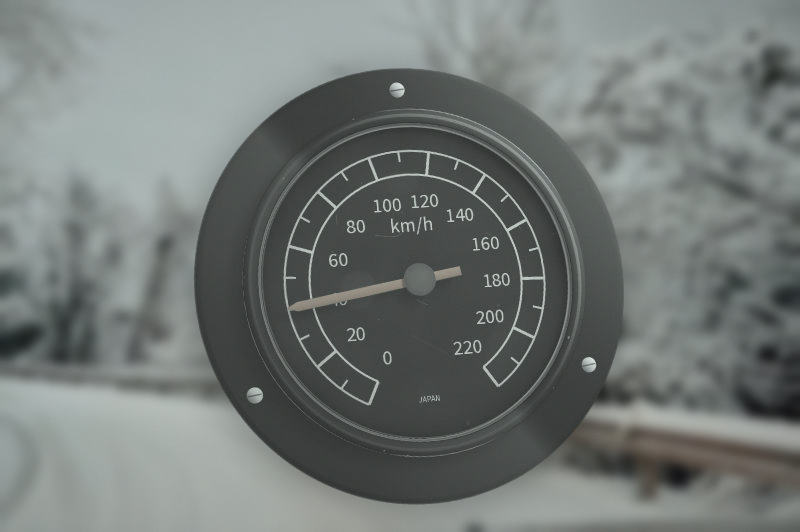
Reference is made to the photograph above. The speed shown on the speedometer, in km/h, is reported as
40 km/h
